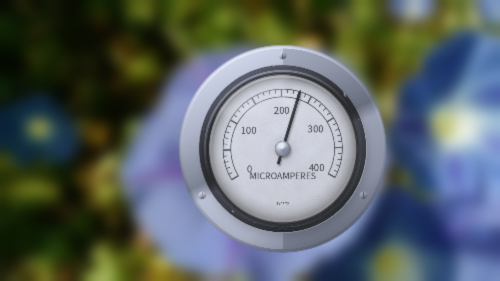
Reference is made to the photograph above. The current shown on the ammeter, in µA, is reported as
230 µA
